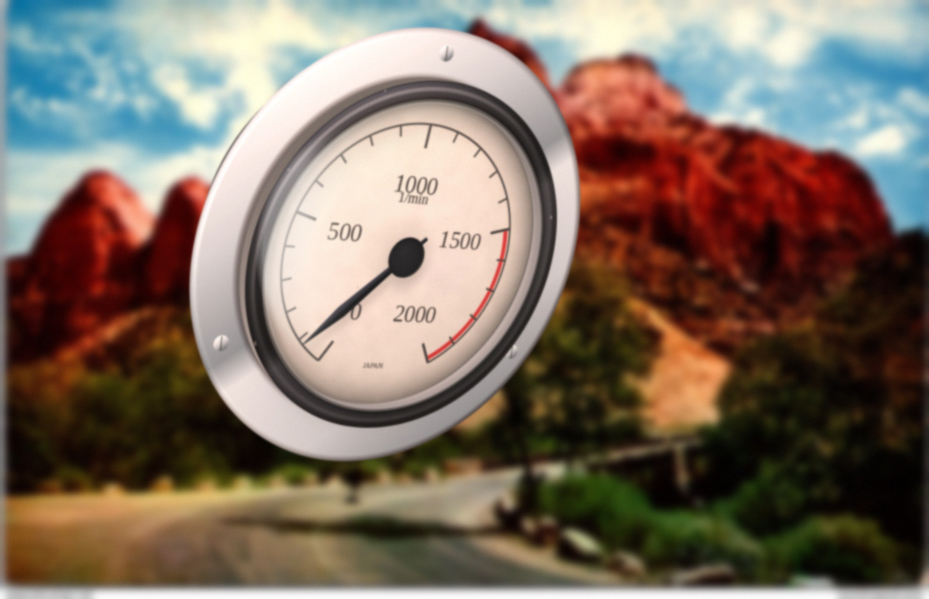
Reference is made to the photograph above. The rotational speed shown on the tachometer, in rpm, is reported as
100 rpm
